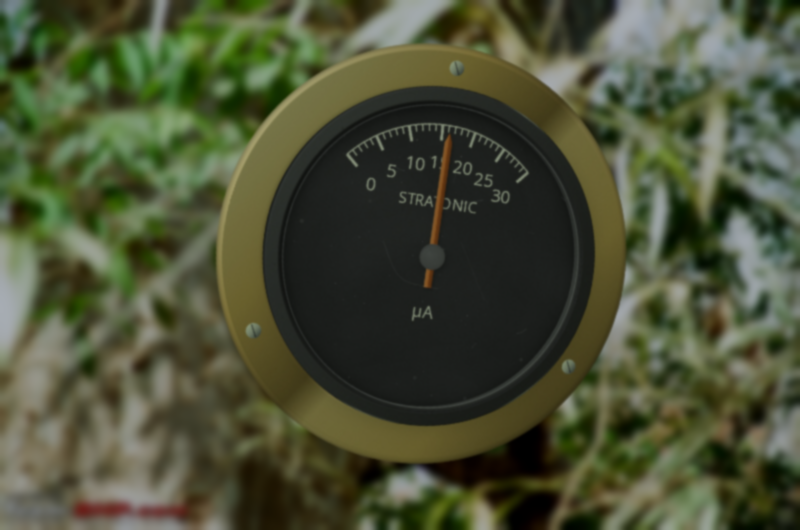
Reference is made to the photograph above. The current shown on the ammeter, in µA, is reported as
16 µA
